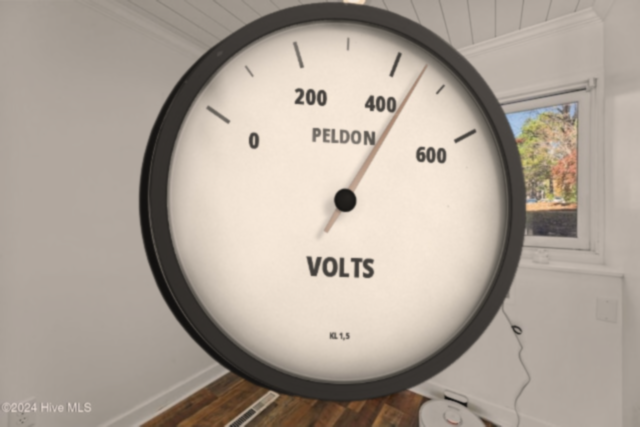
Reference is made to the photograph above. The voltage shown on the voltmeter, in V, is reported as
450 V
